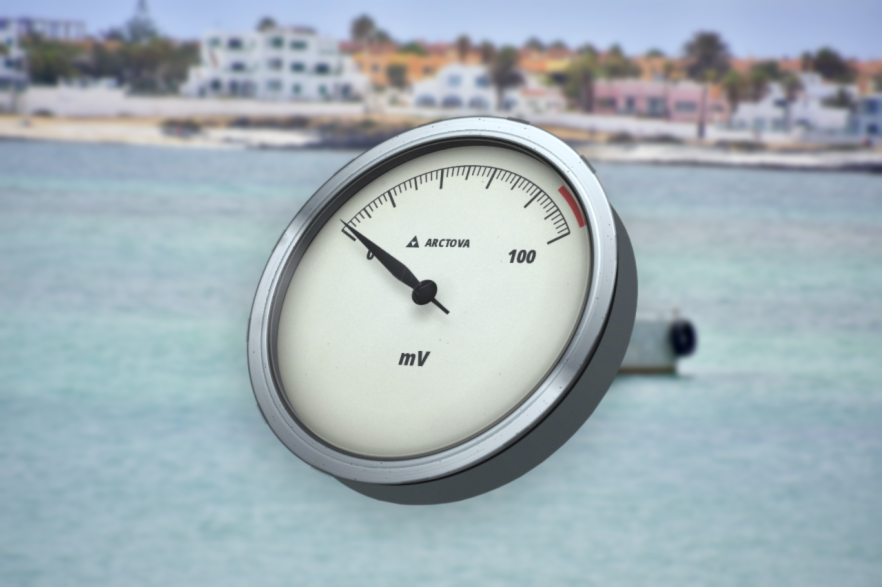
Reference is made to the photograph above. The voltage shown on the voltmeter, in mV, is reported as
2 mV
